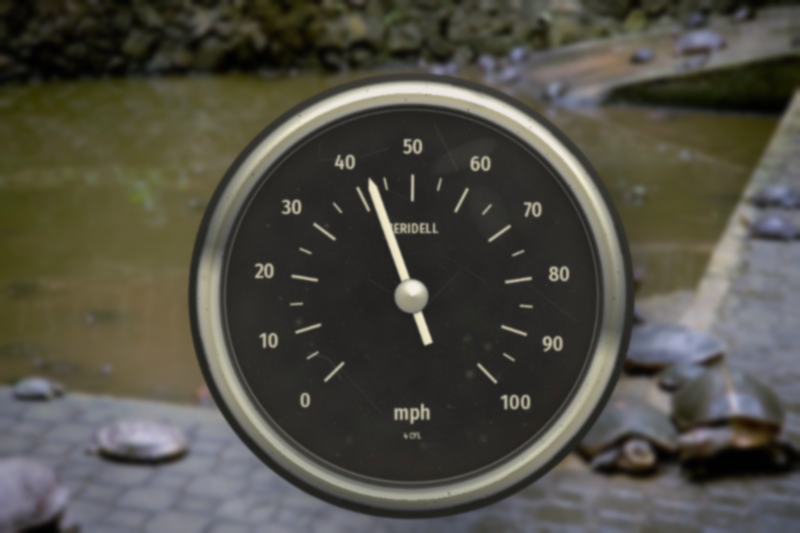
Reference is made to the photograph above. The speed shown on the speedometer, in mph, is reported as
42.5 mph
